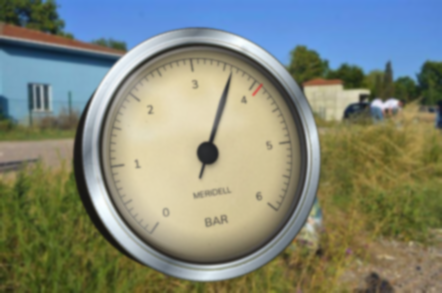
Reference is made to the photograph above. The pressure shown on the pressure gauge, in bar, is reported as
3.6 bar
